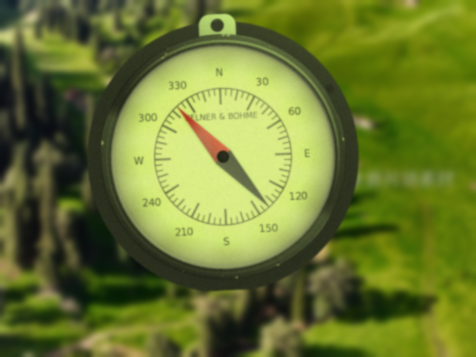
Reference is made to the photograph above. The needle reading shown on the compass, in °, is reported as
320 °
